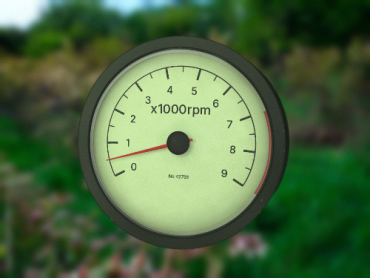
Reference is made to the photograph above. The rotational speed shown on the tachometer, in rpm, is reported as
500 rpm
